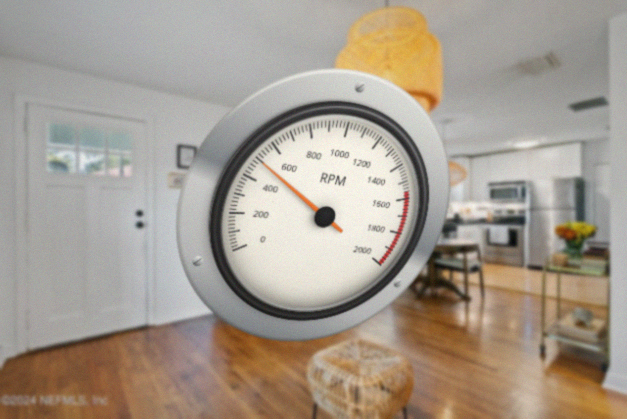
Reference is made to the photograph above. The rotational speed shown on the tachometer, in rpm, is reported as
500 rpm
